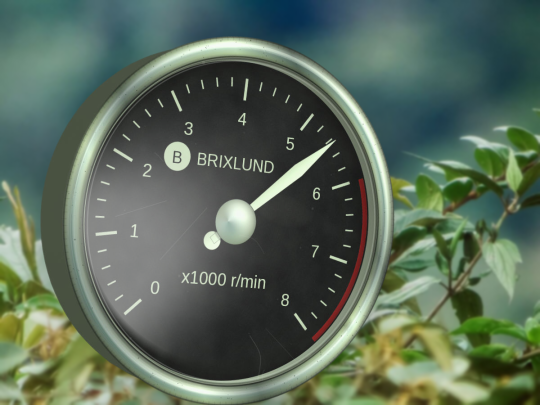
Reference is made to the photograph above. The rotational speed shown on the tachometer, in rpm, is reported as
5400 rpm
